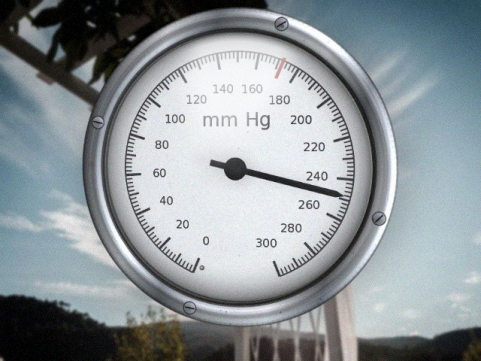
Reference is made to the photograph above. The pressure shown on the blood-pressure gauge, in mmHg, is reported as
248 mmHg
